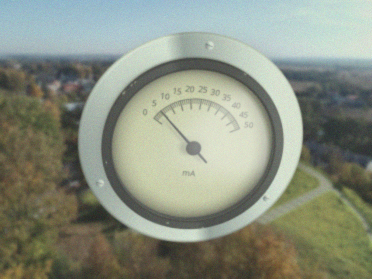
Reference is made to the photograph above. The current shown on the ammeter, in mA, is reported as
5 mA
